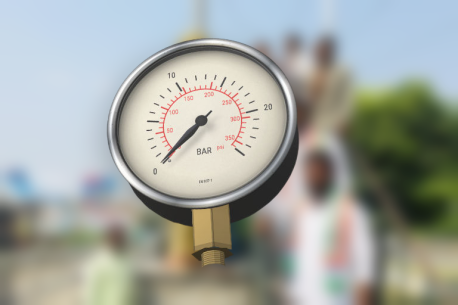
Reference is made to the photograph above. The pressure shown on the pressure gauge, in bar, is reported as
0 bar
